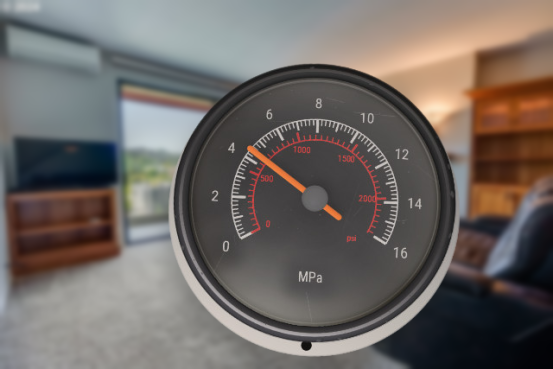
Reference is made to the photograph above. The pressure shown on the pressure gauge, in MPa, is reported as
4.4 MPa
